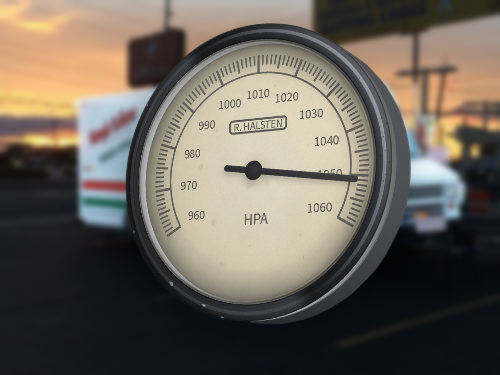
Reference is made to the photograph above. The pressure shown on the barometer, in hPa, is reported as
1051 hPa
